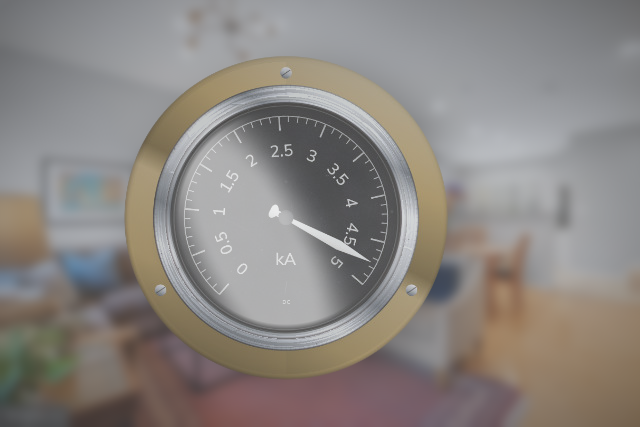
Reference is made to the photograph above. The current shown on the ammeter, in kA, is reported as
4.75 kA
